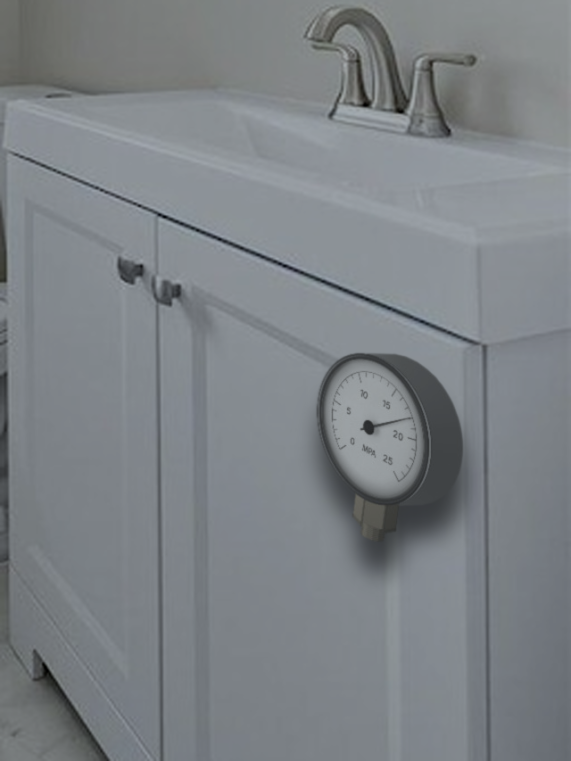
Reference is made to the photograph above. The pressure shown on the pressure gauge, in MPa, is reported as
18 MPa
